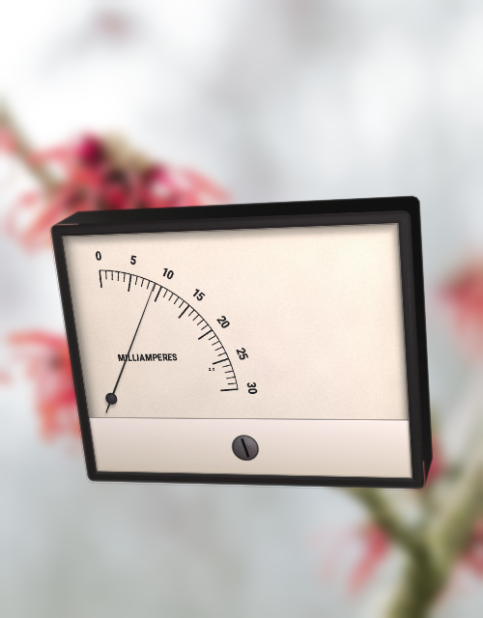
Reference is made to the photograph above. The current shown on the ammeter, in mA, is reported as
9 mA
